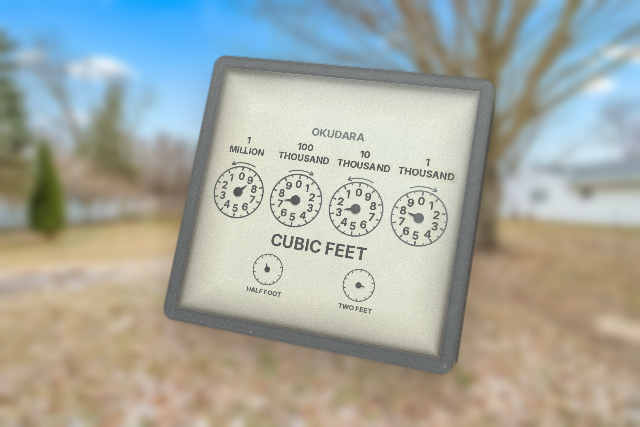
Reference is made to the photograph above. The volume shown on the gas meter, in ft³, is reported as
872800 ft³
